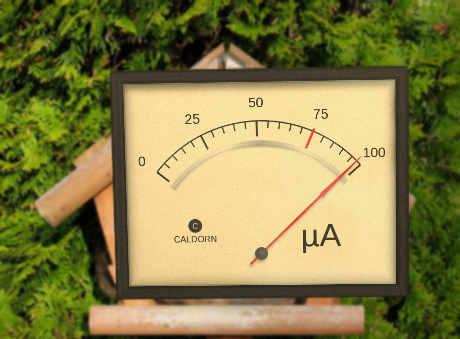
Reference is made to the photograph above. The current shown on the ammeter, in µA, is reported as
97.5 µA
